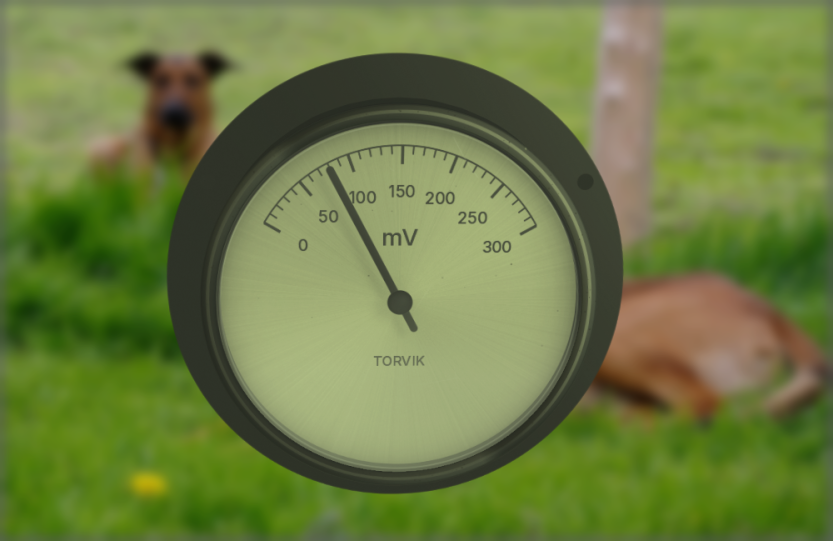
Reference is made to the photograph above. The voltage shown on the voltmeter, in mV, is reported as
80 mV
